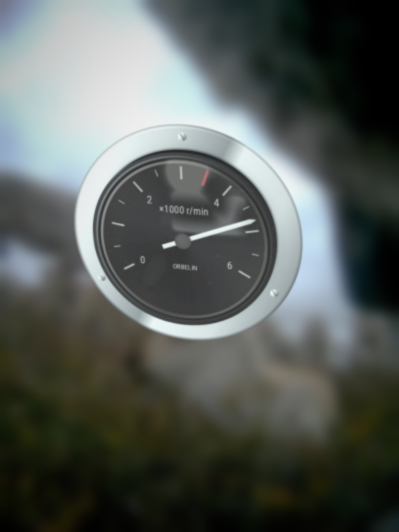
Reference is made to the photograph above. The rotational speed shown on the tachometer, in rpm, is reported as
4750 rpm
